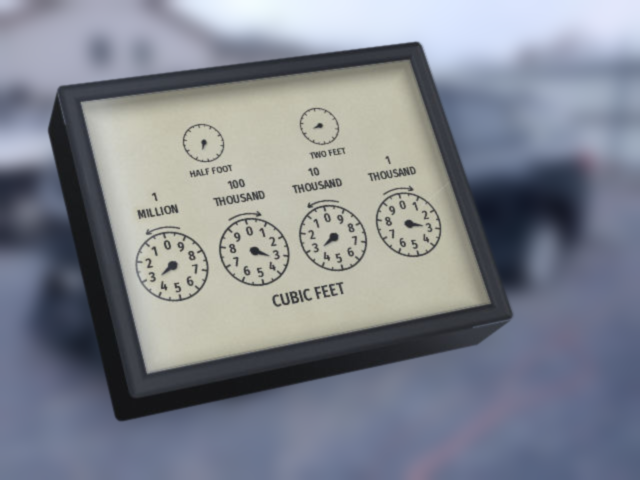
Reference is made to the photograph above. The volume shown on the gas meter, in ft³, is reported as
333300 ft³
